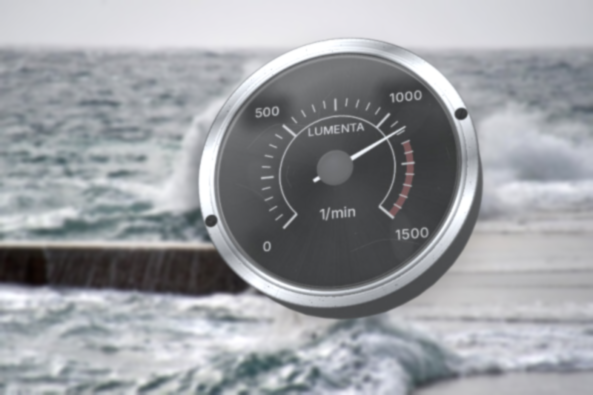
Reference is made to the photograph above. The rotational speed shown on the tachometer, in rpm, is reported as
1100 rpm
